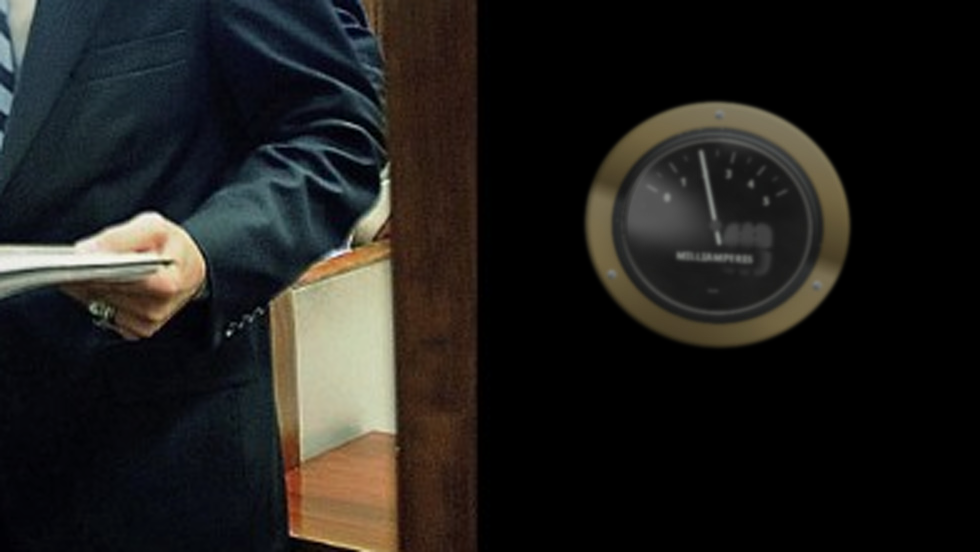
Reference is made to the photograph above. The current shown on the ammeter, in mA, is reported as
2 mA
